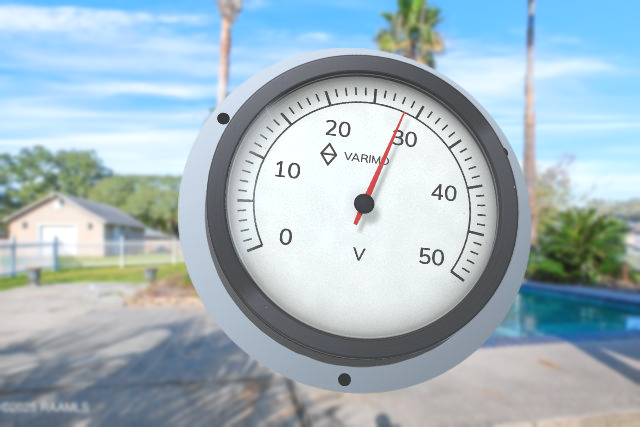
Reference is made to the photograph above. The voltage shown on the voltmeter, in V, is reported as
28.5 V
